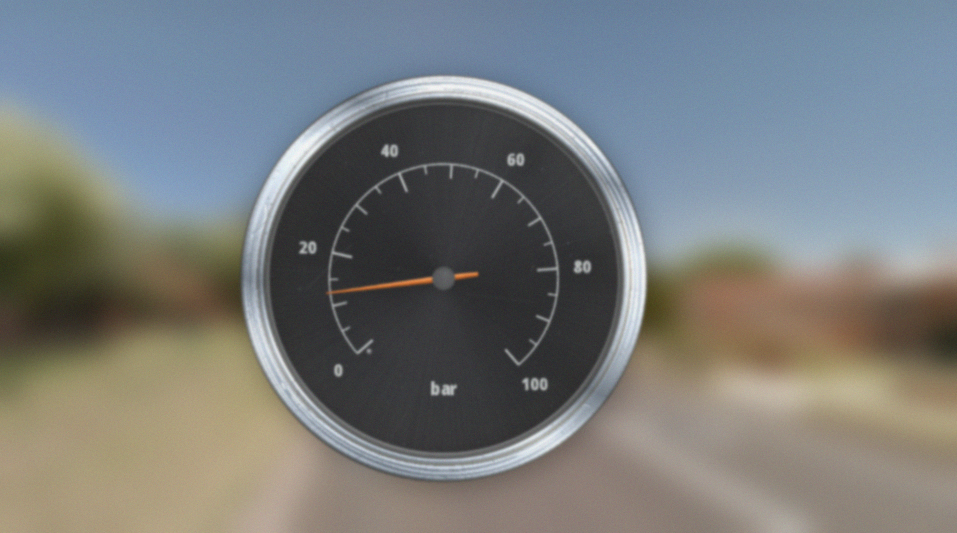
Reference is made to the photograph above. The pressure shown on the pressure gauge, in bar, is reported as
12.5 bar
